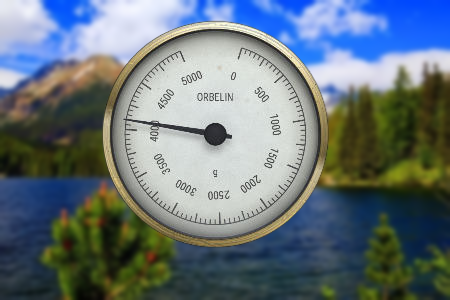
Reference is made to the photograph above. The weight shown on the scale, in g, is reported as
4100 g
